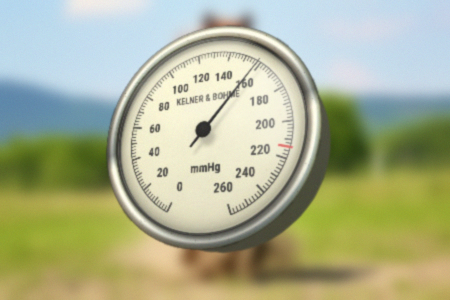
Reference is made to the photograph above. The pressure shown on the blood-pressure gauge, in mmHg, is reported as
160 mmHg
